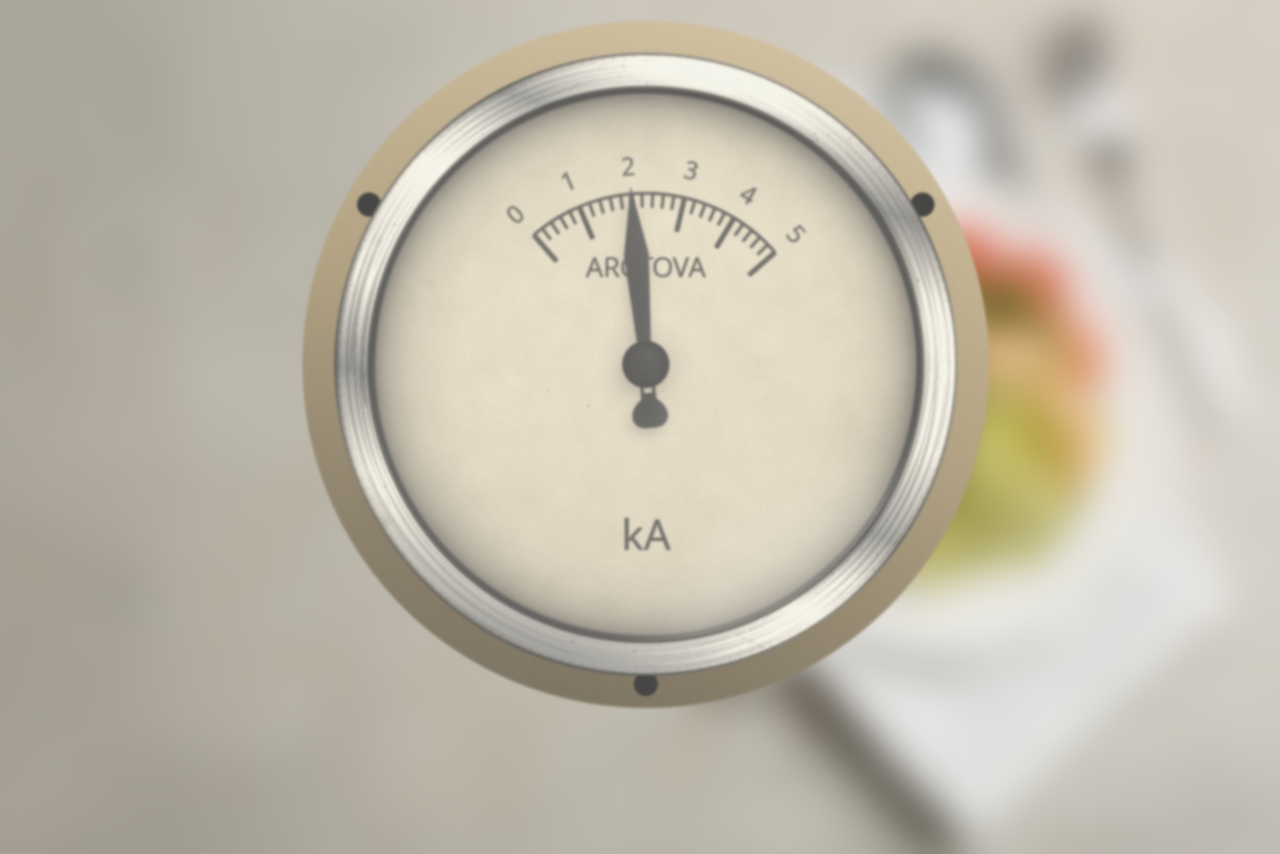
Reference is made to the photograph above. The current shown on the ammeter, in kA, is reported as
2 kA
